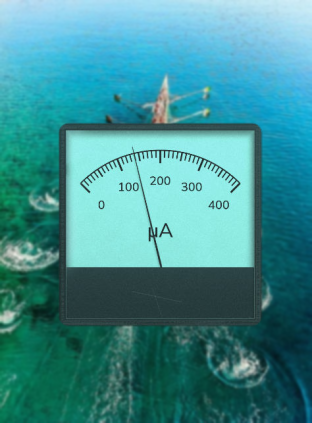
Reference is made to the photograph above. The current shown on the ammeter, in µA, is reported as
140 µA
